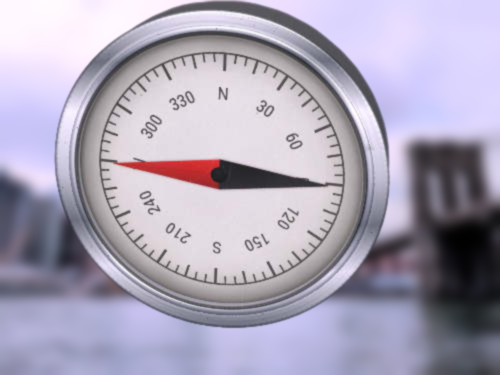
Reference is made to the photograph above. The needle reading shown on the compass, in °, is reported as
270 °
